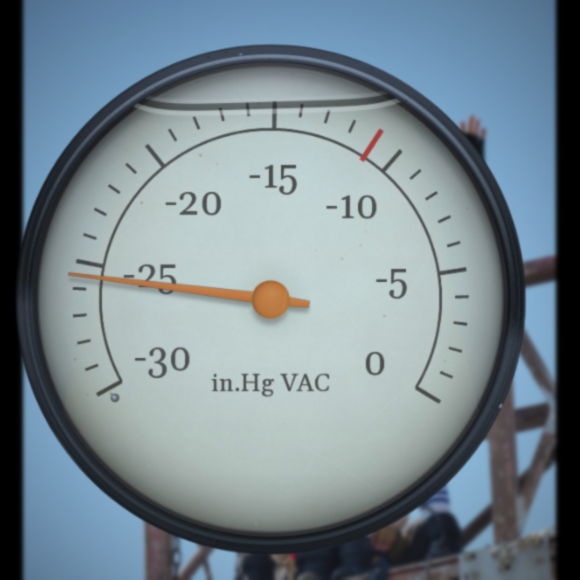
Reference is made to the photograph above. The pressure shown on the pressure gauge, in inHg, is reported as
-25.5 inHg
